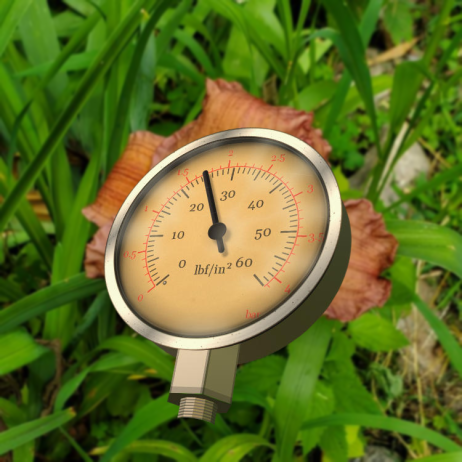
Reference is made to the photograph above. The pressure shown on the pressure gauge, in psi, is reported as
25 psi
